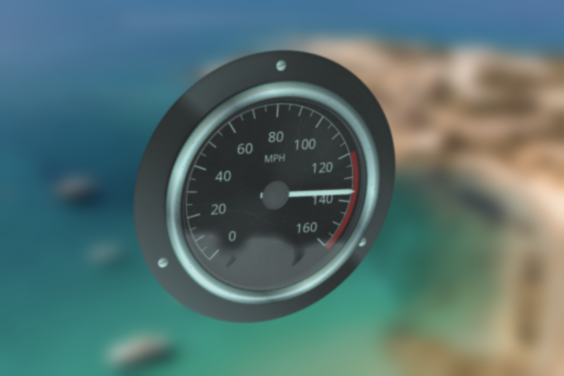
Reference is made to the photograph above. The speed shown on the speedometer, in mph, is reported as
135 mph
